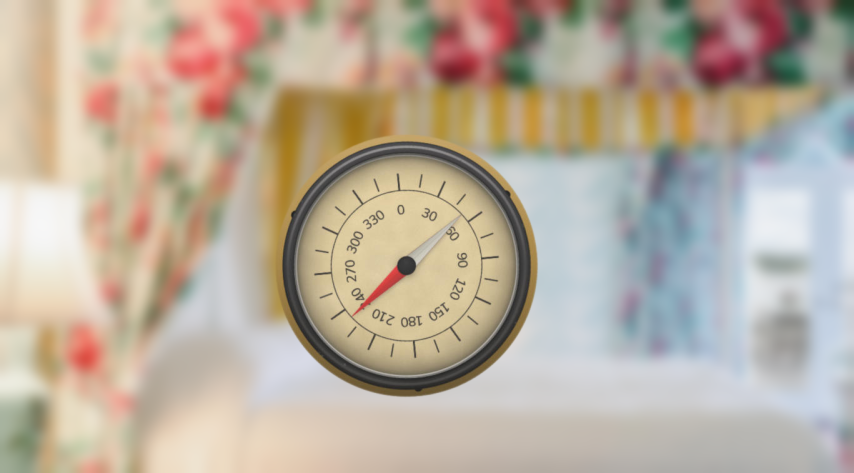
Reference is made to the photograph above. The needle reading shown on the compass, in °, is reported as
232.5 °
